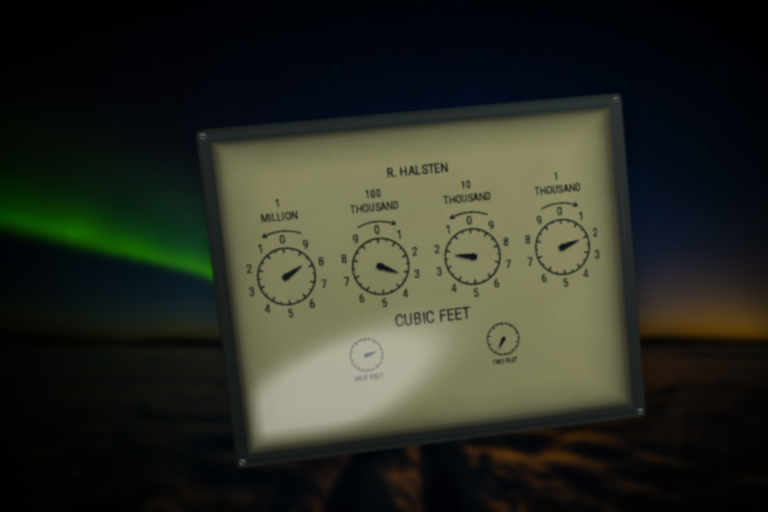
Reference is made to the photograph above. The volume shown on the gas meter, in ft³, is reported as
832200 ft³
